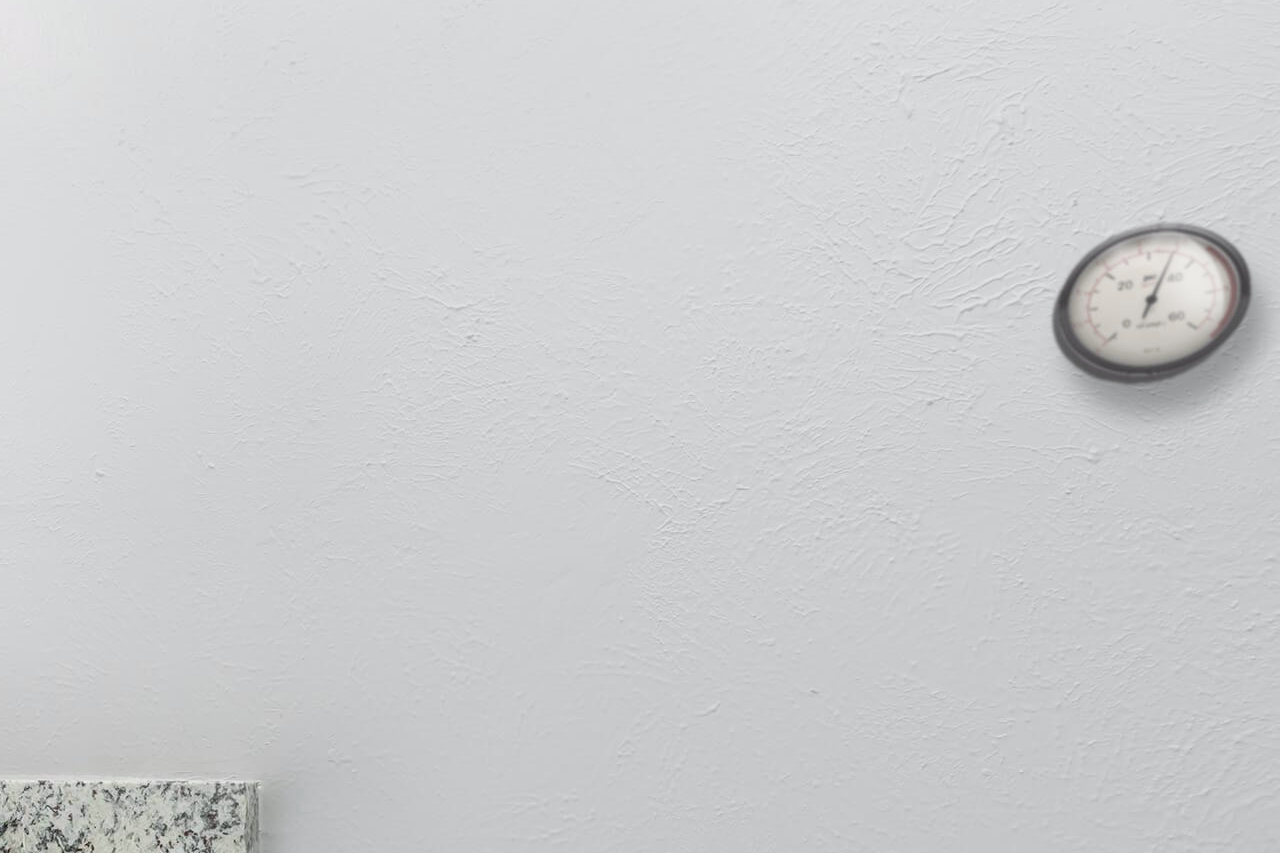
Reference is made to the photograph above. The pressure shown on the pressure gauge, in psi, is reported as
35 psi
